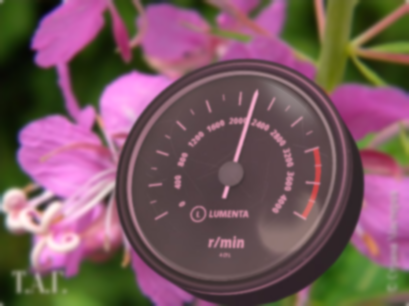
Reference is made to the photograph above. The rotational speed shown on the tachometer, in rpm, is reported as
2200 rpm
